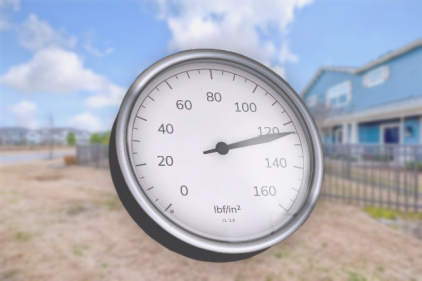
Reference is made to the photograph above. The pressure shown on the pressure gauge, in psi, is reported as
125 psi
